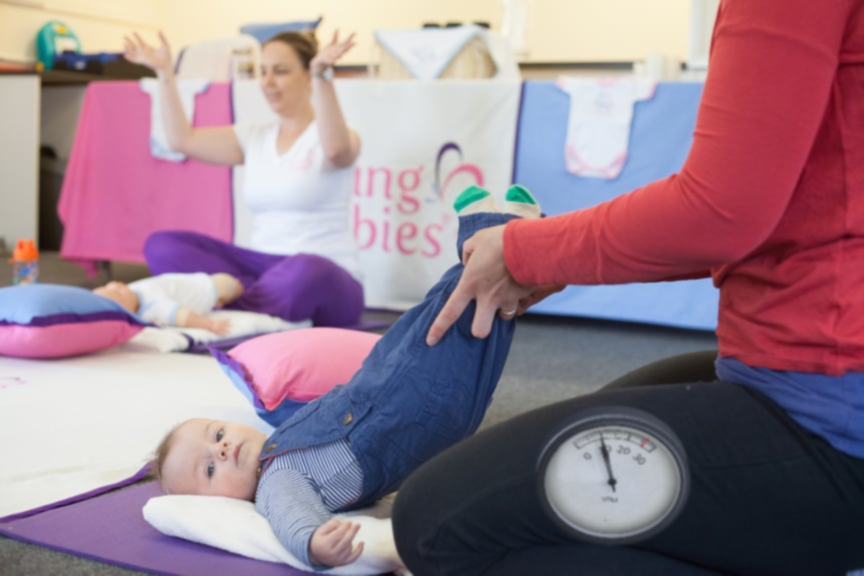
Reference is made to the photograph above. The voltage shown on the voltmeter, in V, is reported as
10 V
